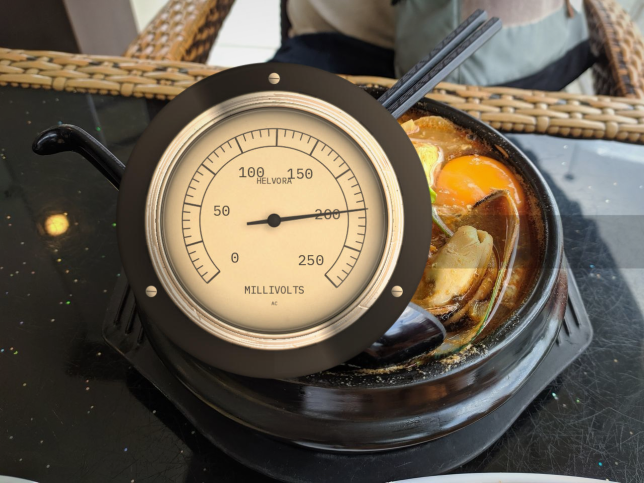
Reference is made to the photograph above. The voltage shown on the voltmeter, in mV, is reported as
200 mV
